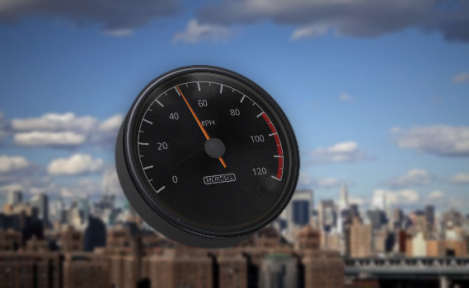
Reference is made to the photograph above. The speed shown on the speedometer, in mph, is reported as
50 mph
